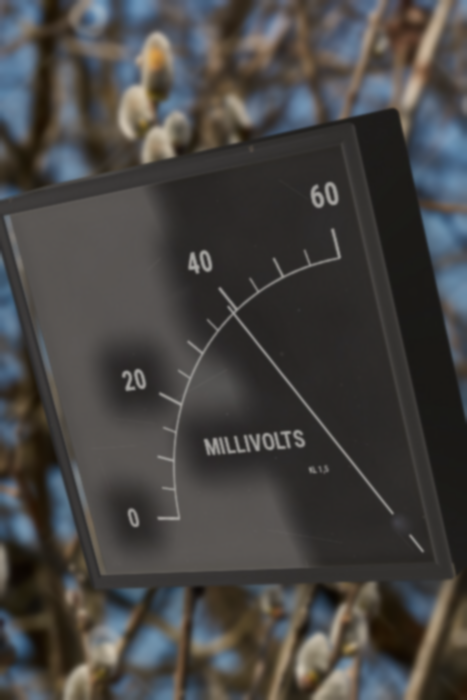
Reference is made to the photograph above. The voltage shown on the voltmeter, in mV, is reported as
40 mV
